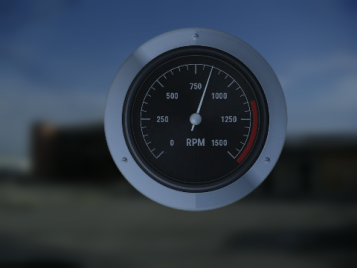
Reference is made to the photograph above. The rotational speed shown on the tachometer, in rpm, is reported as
850 rpm
